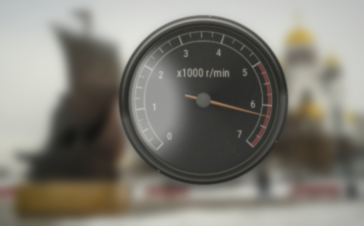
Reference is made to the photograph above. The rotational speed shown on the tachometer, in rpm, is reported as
6250 rpm
